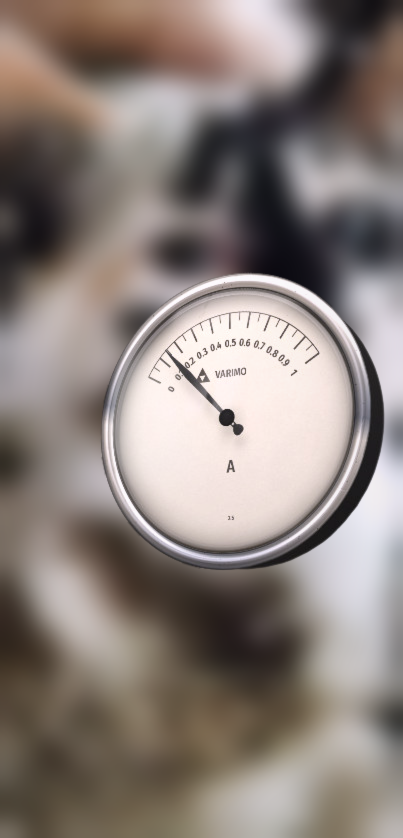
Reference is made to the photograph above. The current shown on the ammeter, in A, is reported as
0.15 A
